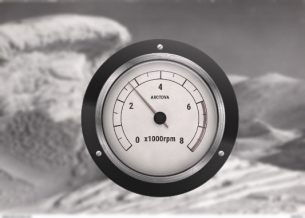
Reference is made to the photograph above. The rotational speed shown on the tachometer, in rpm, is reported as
2750 rpm
